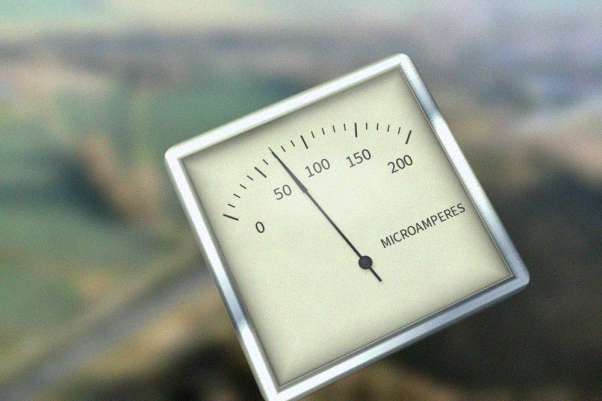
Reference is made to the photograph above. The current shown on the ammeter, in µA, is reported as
70 µA
